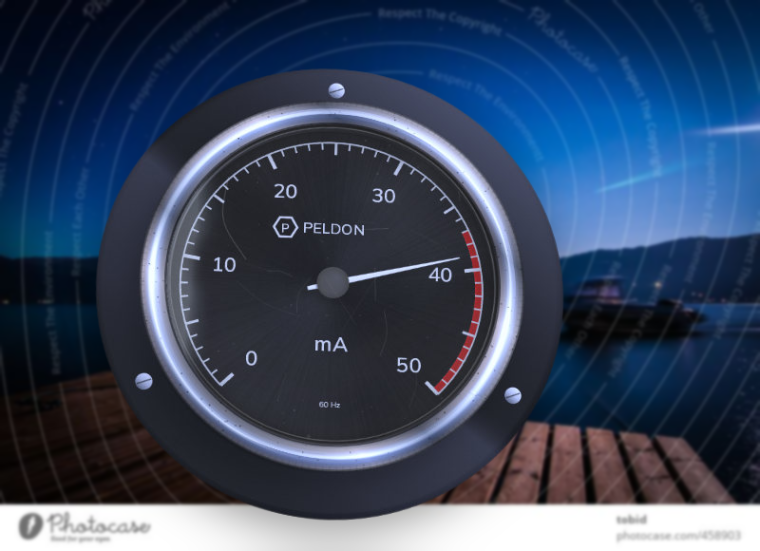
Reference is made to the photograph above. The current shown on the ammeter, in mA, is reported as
39 mA
